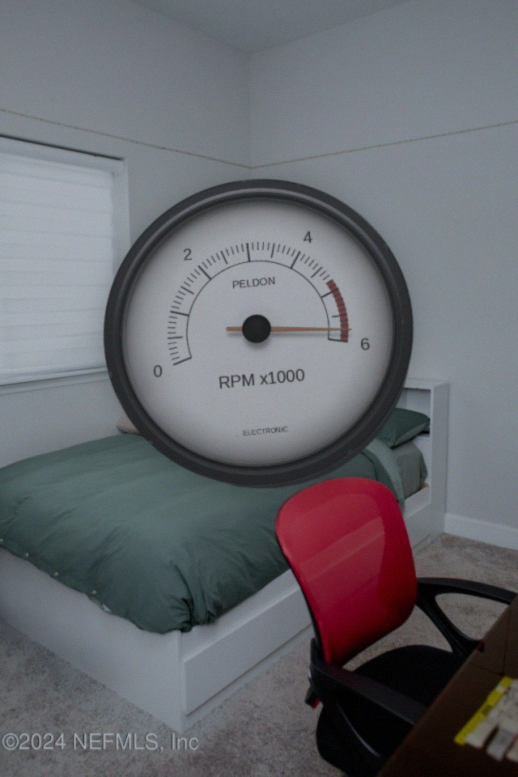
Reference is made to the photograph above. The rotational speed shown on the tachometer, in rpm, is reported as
5800 rpm
